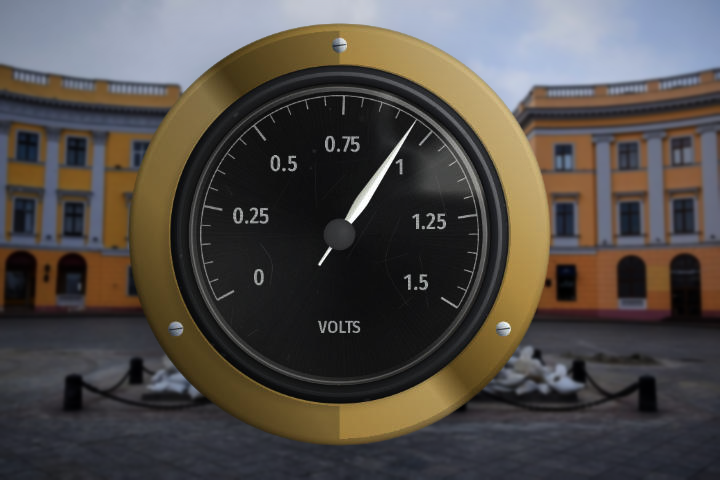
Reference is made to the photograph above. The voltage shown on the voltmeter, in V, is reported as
0.95 V
